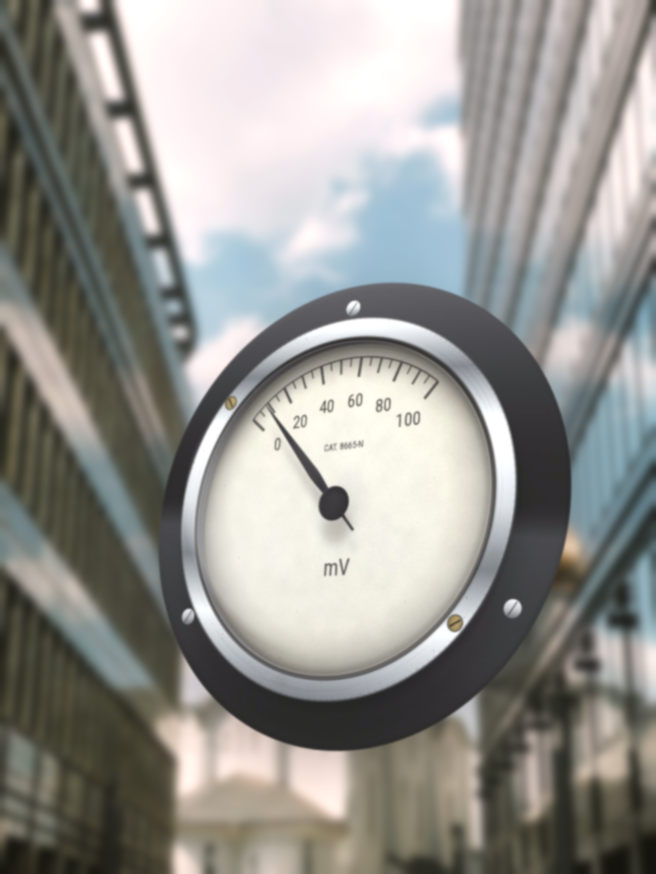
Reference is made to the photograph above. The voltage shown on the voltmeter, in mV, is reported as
10 mV
